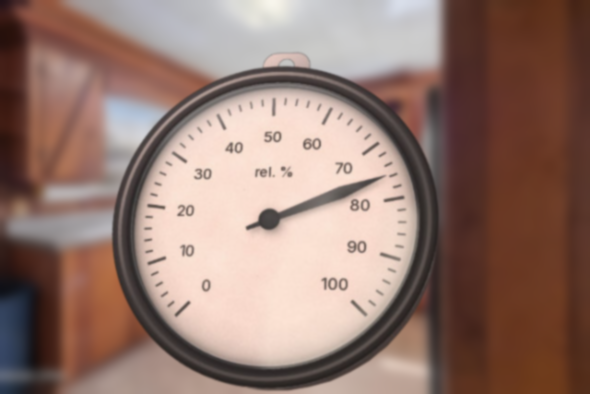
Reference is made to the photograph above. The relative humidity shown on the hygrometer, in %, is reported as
76 %
